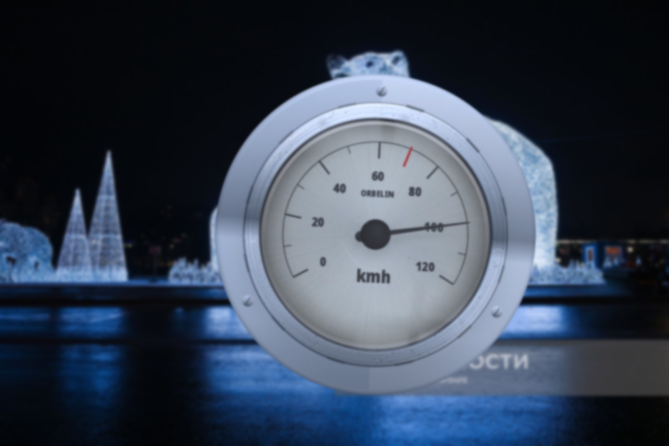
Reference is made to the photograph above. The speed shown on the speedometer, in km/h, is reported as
100 km/h
